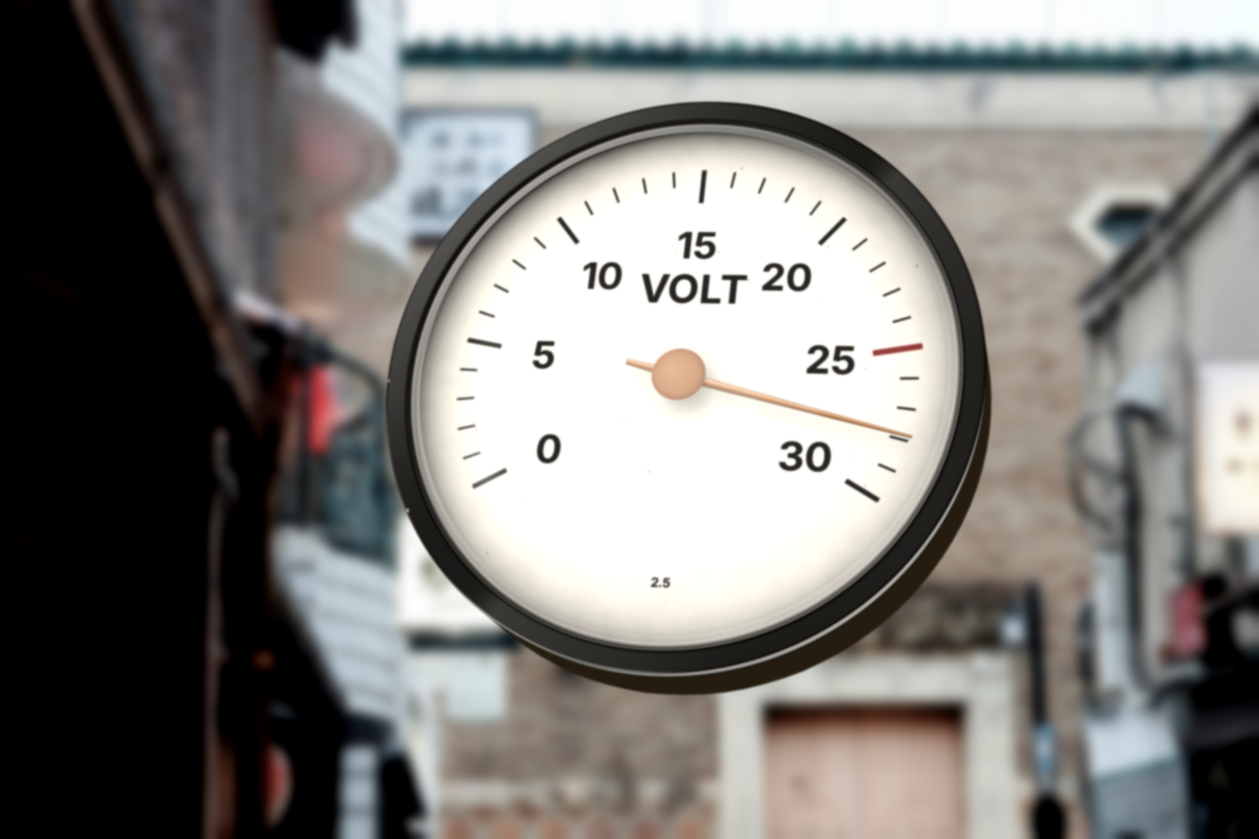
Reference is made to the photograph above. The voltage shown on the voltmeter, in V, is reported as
28 V
